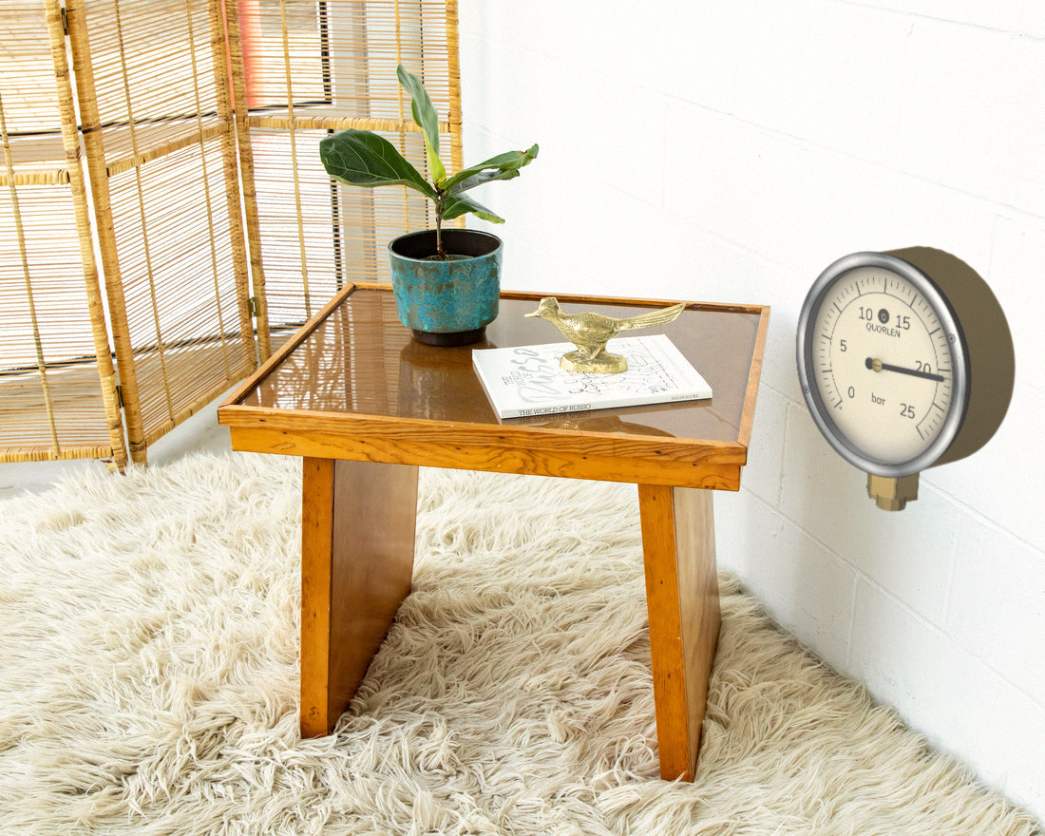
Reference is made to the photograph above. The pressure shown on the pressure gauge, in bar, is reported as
20.5 bar
